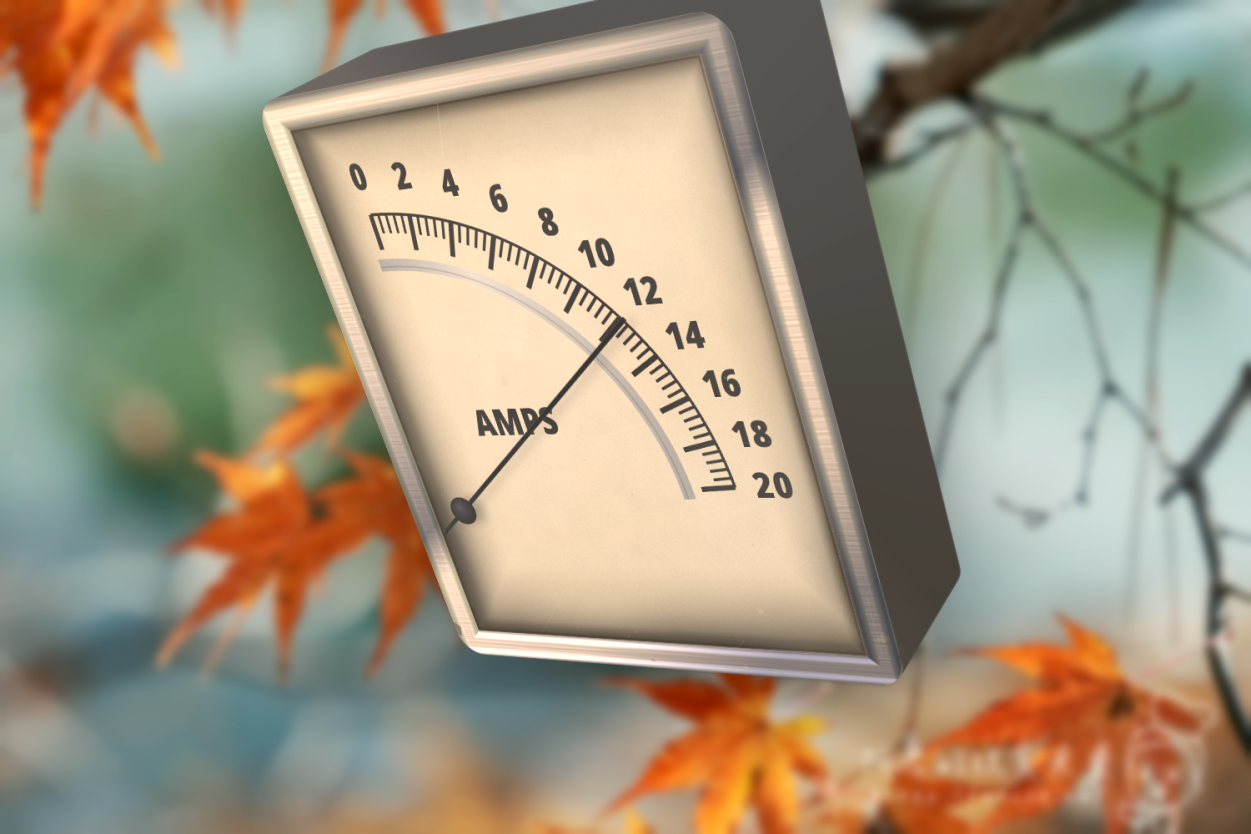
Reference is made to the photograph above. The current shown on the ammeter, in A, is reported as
12.2 A
